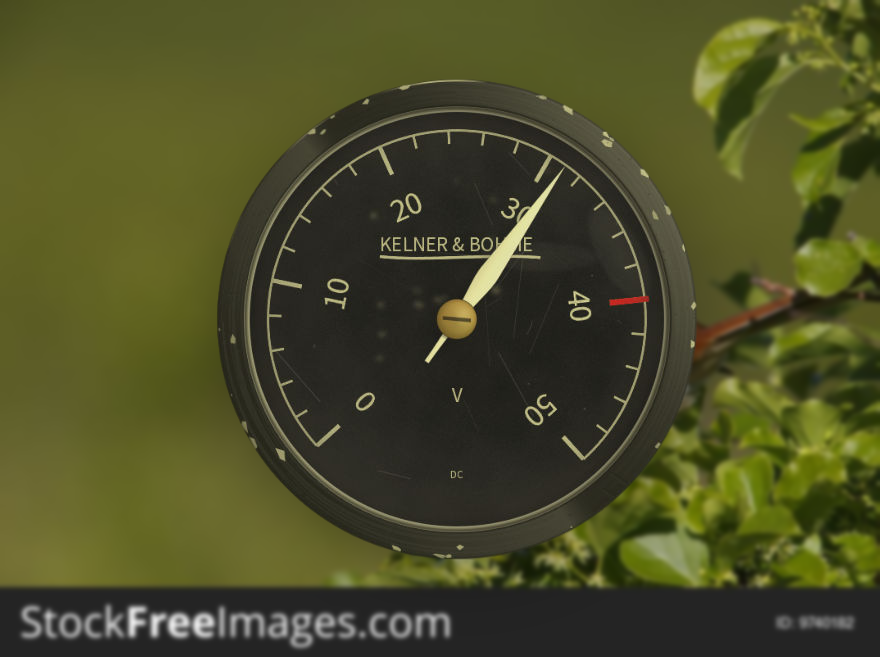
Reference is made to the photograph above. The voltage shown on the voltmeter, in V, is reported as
31 V
